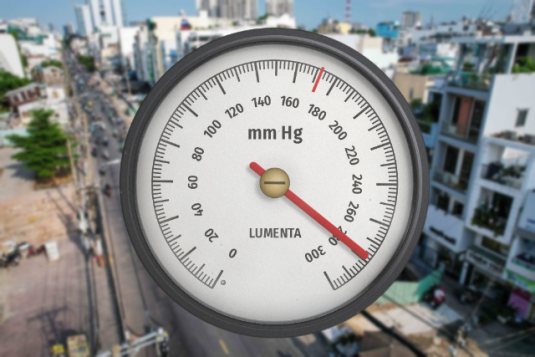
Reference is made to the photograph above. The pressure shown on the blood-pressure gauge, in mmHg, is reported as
278 mmHg
